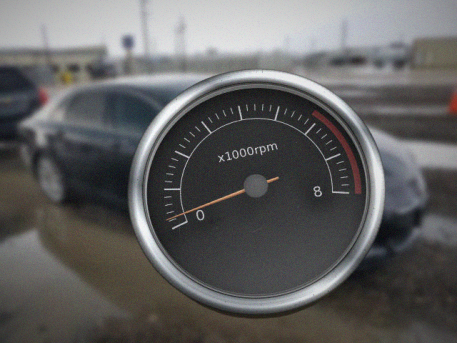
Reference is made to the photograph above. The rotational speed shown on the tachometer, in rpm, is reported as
200 rpm
